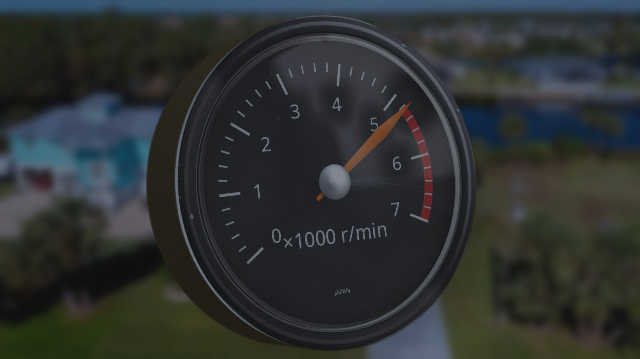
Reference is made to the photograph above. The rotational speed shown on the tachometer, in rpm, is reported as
5200 rpm
